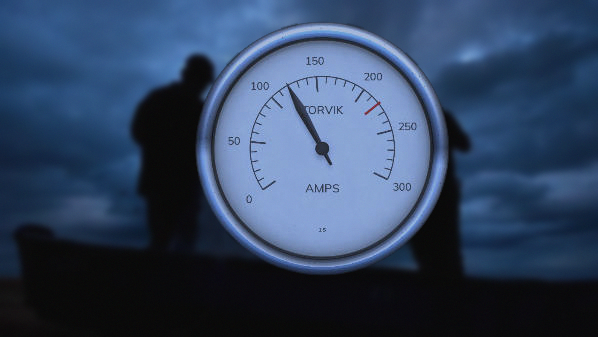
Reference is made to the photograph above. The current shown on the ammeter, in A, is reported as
120 A
